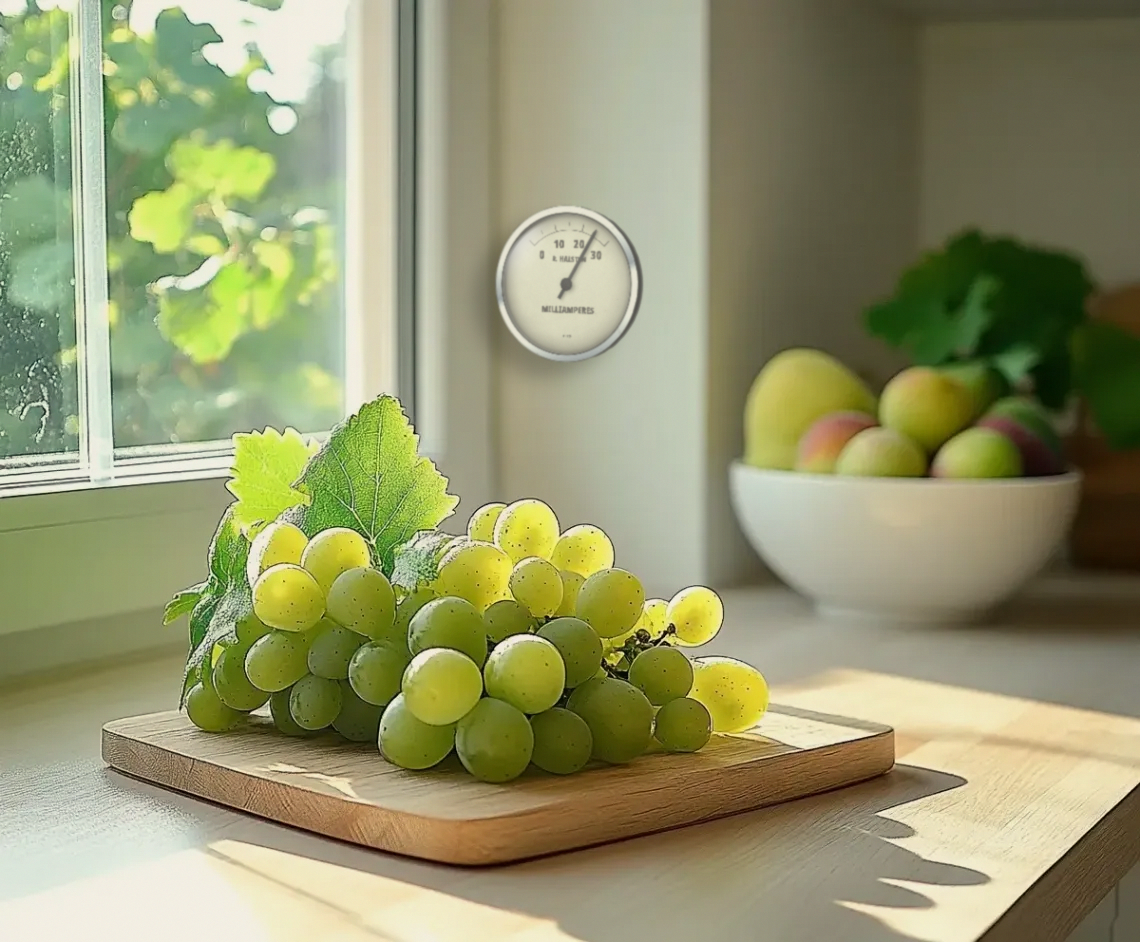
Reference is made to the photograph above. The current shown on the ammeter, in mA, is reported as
25 mA
